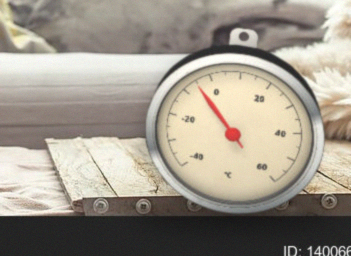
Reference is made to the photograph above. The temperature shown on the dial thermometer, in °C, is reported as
-5 °C
